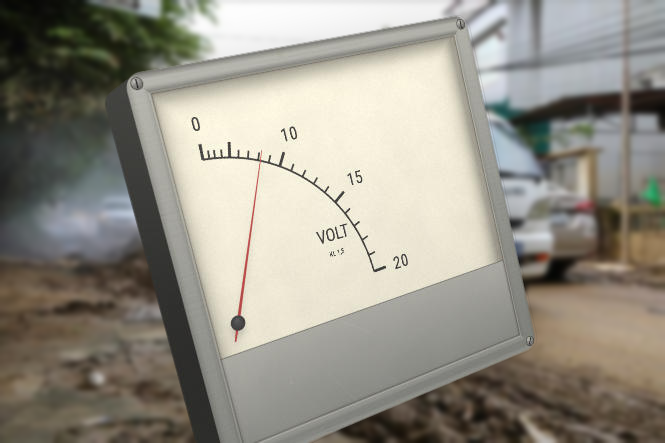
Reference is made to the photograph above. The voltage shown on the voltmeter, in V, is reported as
8 V
